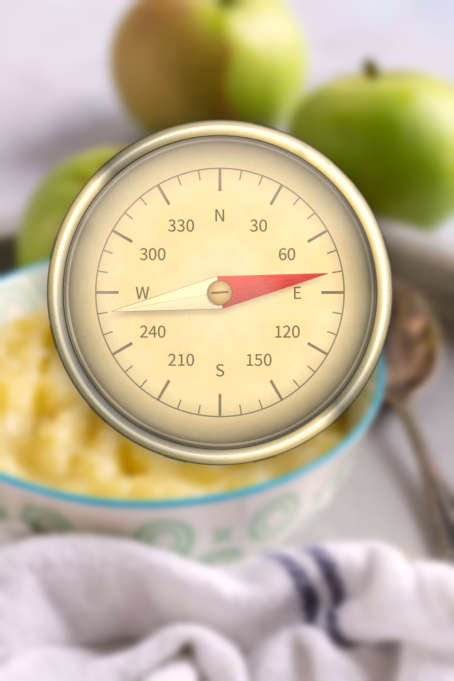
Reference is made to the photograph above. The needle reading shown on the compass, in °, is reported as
80 °
